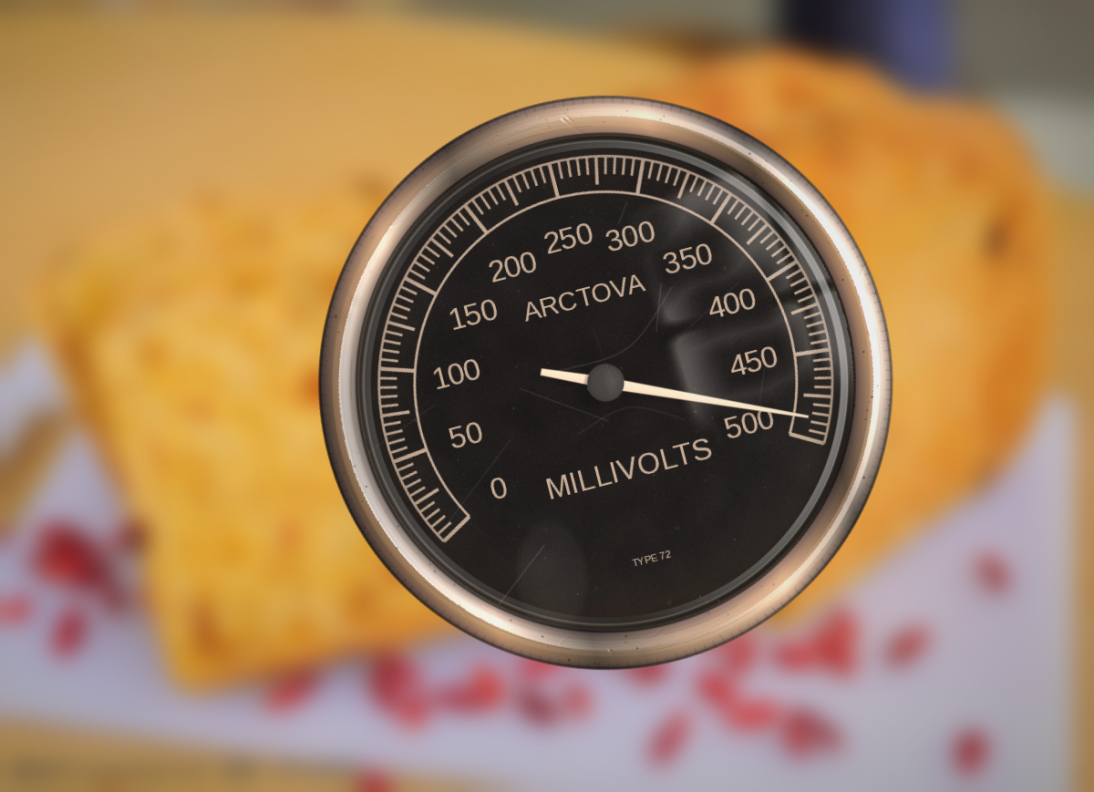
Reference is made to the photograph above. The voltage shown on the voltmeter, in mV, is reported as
487.5 mV
